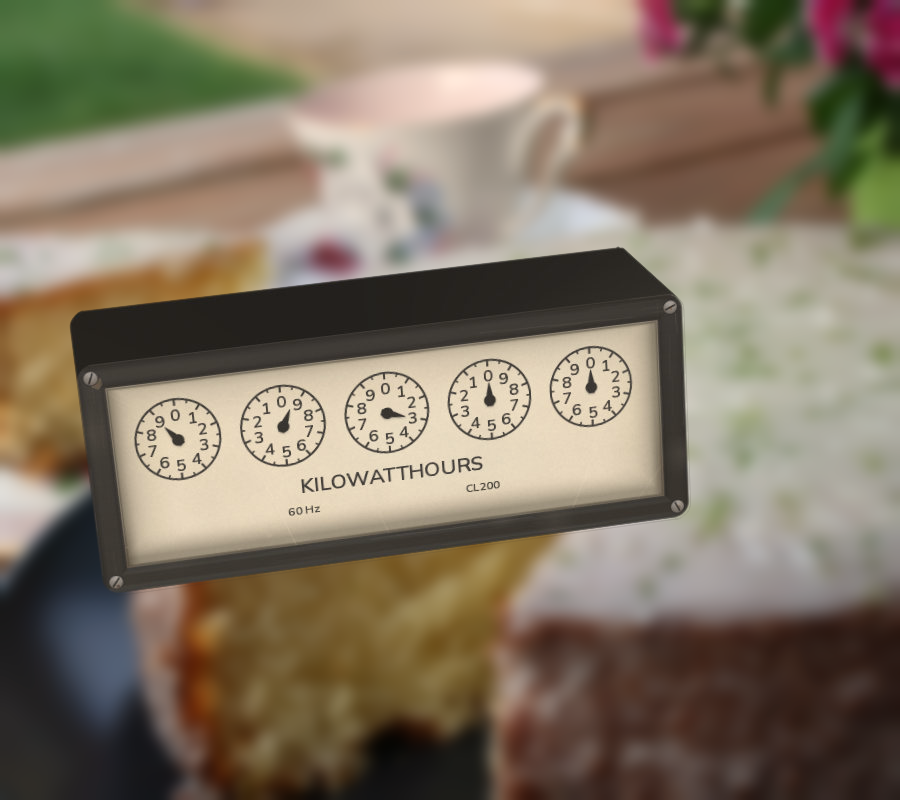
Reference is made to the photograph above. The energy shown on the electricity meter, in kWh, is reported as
89300 kWh
